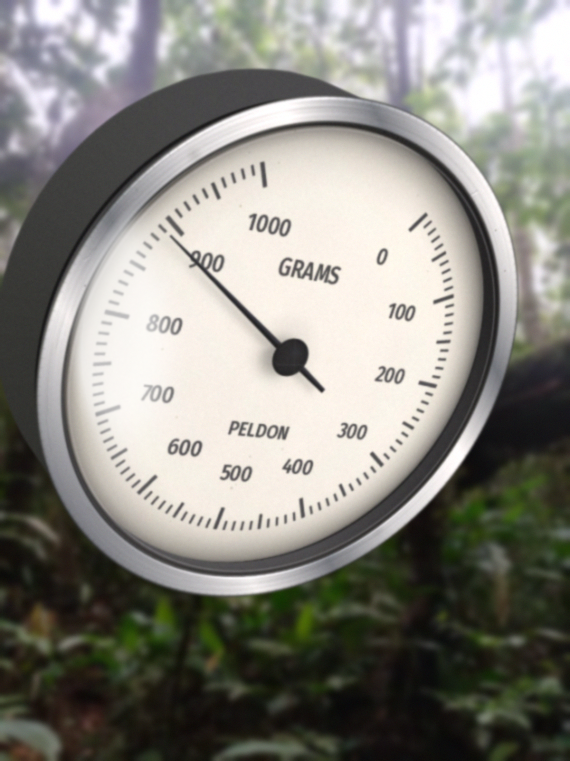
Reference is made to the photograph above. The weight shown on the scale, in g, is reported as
890 g
